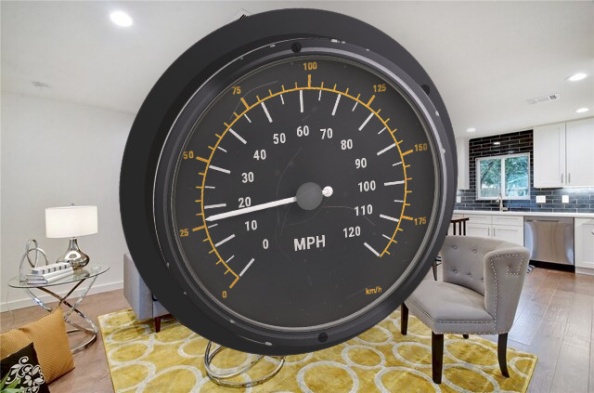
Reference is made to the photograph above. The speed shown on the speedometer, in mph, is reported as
17.5 mph
